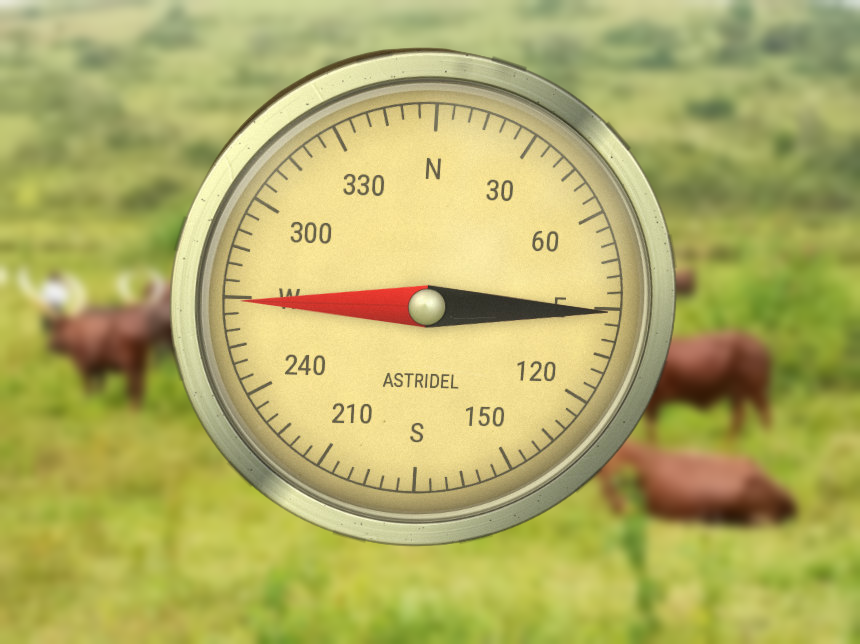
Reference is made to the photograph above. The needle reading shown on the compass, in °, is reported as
270 °
